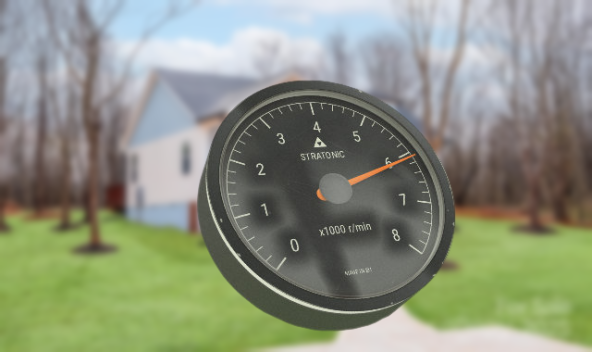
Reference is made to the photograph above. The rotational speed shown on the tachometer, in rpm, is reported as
6100 rpm
